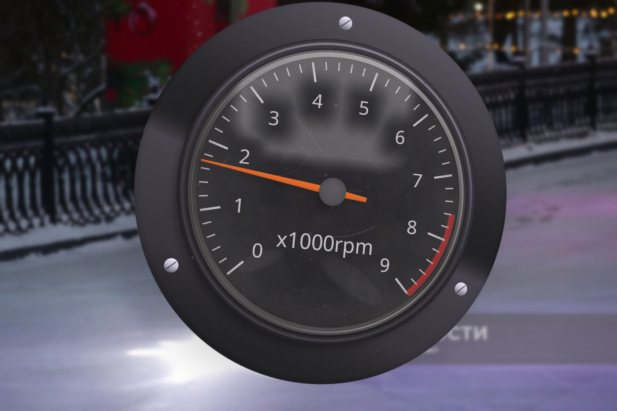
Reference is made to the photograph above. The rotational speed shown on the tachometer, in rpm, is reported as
1700 rpm
